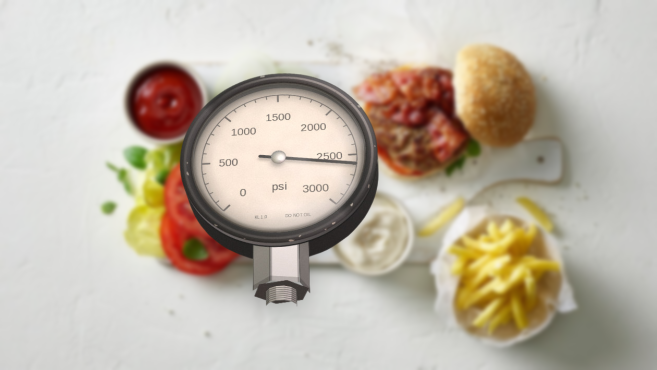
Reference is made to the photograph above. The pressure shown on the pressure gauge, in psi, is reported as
2600 psi
